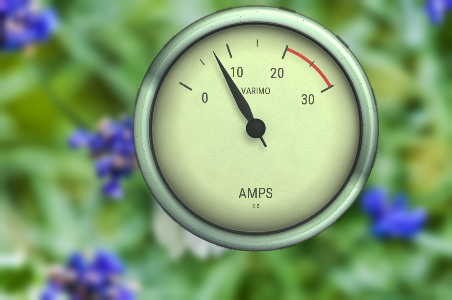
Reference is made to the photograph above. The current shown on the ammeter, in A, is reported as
7.5 A
